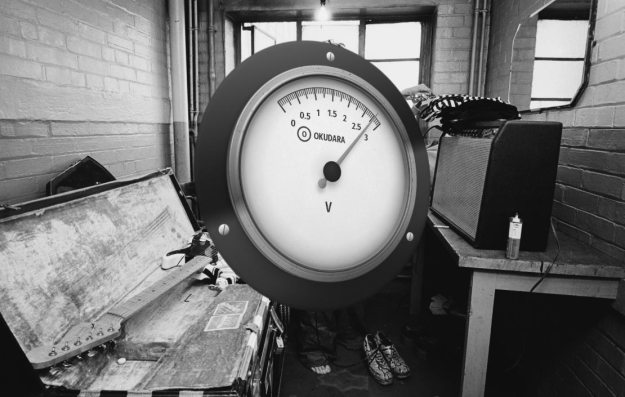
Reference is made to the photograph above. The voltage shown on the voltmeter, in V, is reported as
2.75 V
